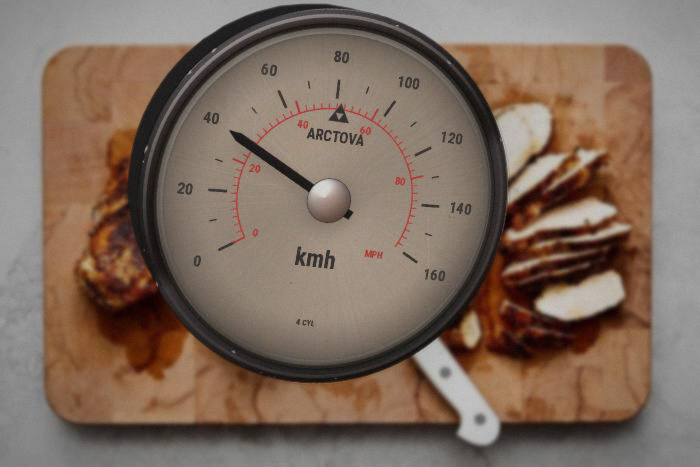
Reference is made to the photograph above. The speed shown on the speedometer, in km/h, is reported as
40 km/h
